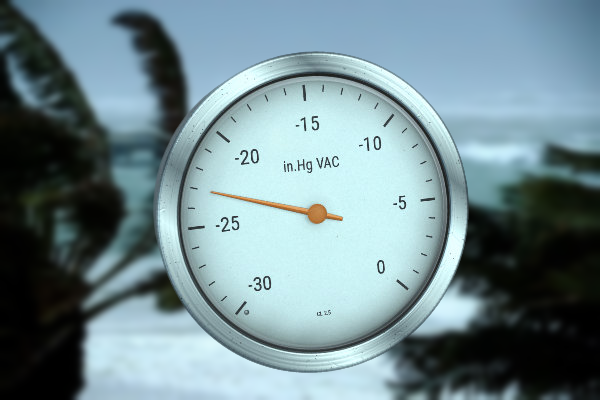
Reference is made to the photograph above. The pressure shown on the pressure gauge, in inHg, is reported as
-23 inHg
